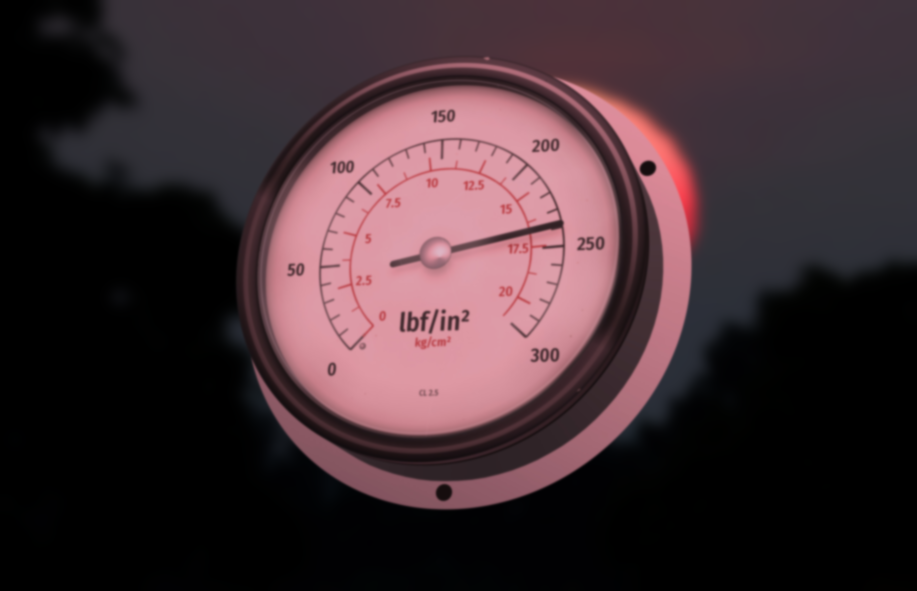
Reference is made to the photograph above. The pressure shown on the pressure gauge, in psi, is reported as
240 psi
